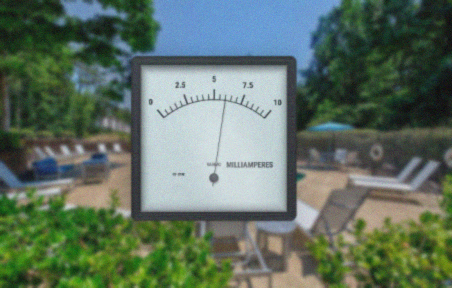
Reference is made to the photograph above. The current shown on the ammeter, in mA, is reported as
6 mA
